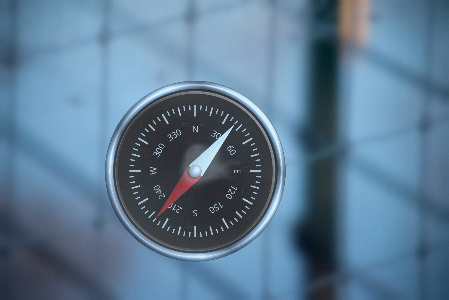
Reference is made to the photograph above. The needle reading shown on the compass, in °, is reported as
220 °
